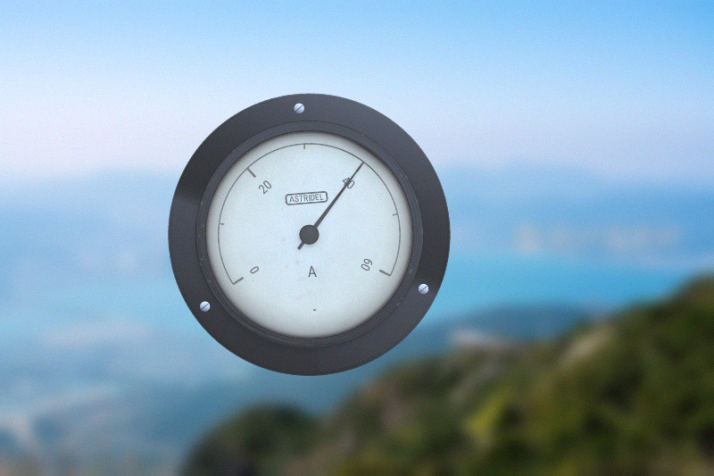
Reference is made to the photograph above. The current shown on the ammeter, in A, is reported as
40 A
